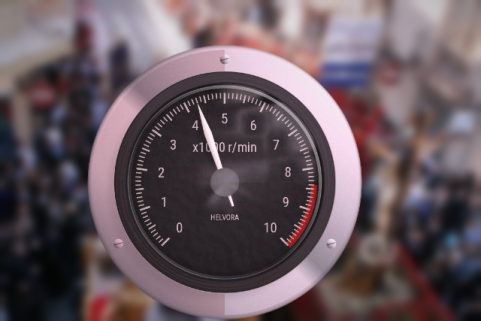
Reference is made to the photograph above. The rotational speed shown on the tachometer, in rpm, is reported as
4300 rpm
